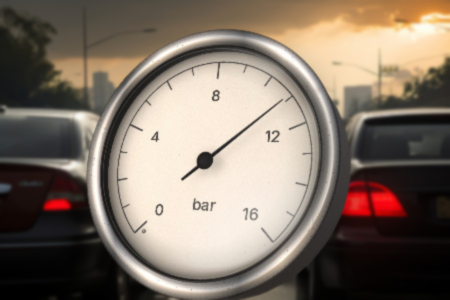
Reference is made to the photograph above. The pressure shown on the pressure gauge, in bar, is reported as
11 bar
